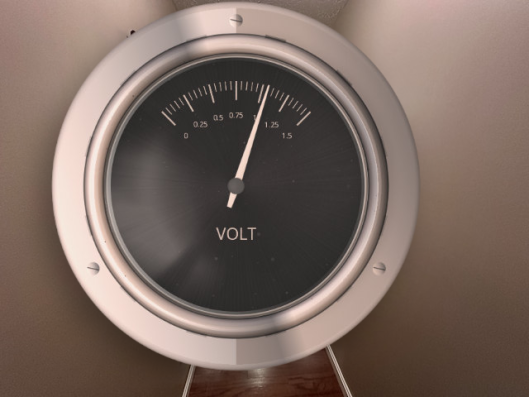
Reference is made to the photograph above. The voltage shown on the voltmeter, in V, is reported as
1.05 V
